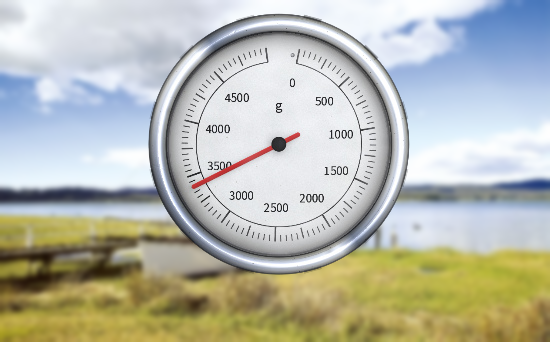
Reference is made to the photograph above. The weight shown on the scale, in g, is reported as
3400 g
